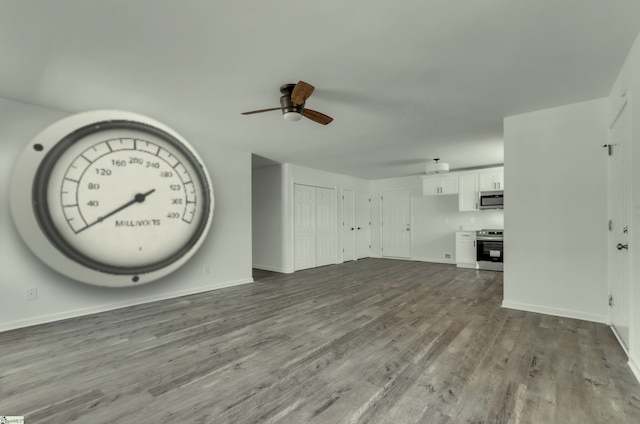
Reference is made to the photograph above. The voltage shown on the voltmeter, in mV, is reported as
0 mV
